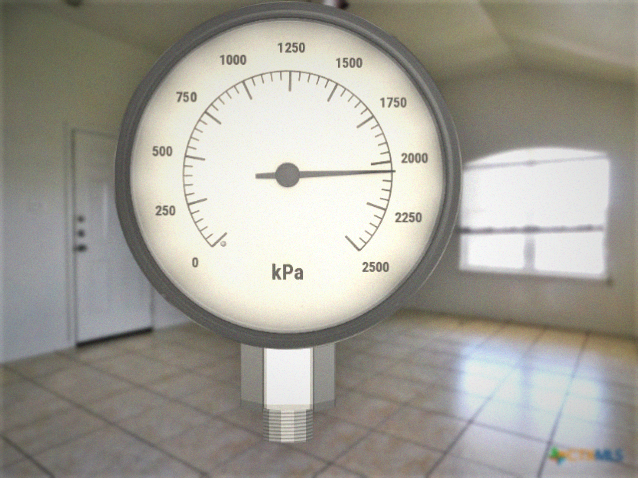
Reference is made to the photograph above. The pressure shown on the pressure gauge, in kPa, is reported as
2050 kPa
